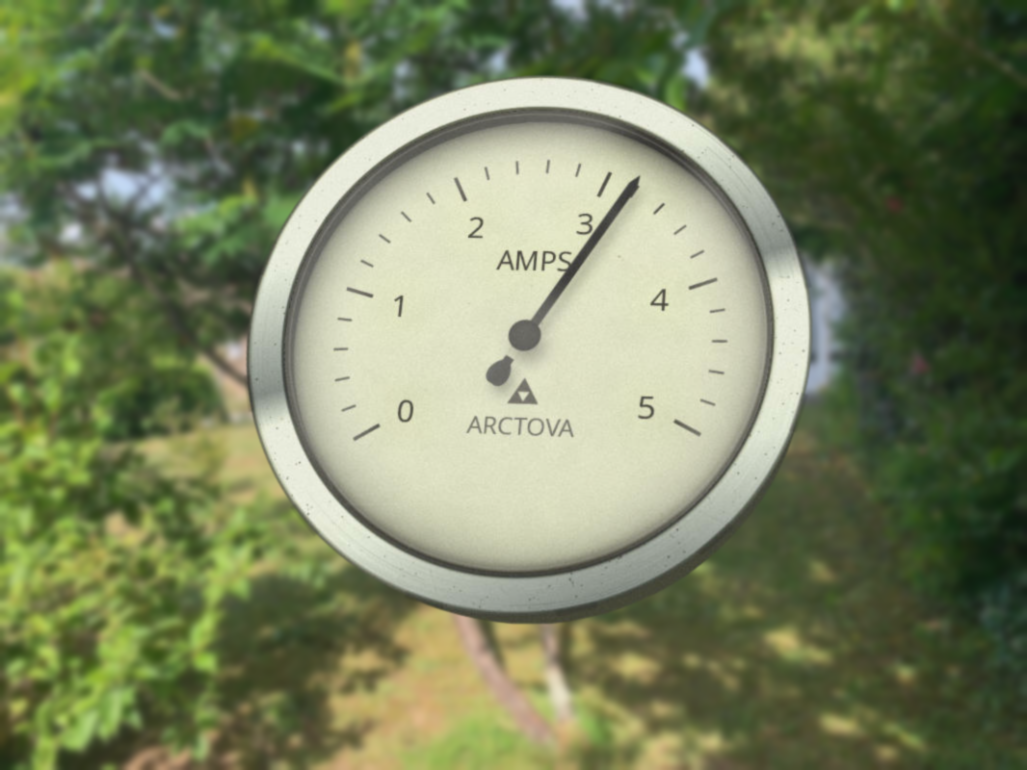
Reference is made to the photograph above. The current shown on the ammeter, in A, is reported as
3.2 A
